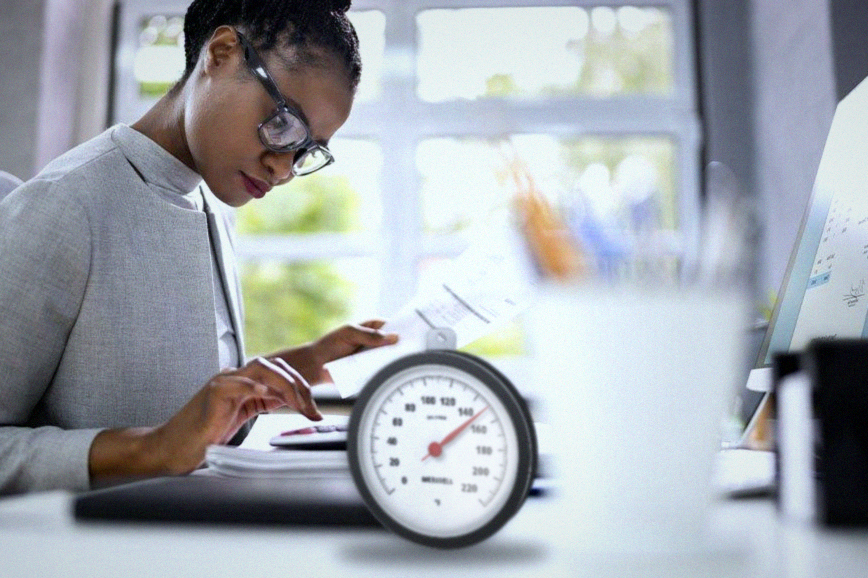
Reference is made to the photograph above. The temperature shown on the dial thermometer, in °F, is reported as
150 °F
